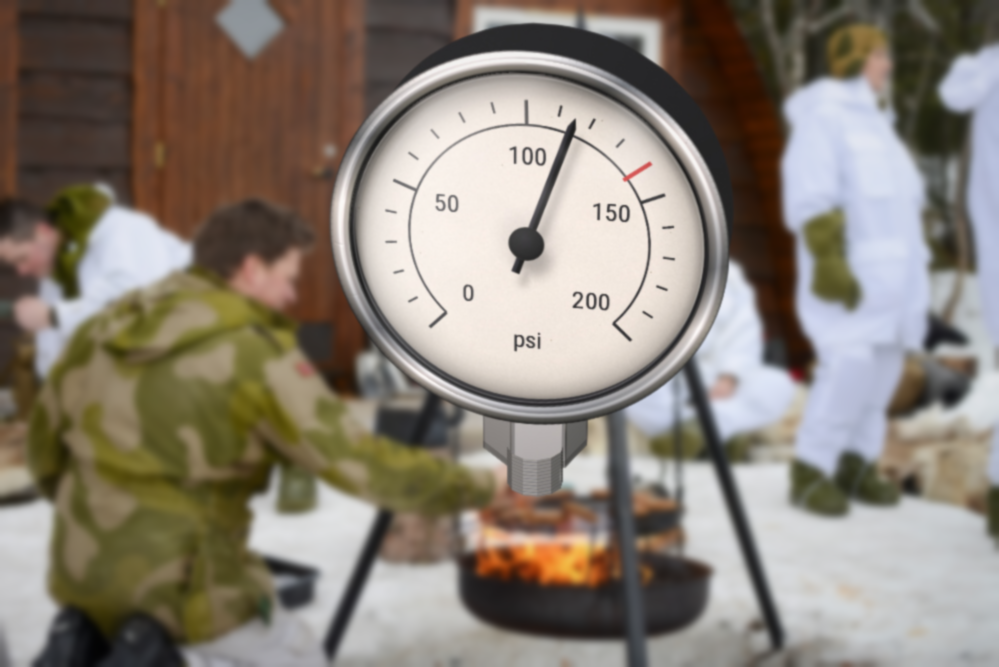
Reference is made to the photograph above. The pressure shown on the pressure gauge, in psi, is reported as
115 psi
